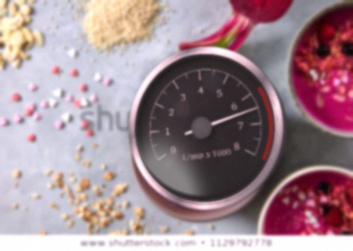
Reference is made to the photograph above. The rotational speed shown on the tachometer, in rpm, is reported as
6500 rpm
